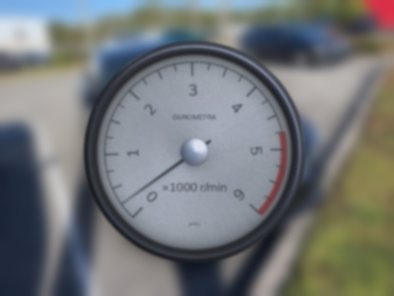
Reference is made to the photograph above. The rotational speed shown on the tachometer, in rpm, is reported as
250 rpm
